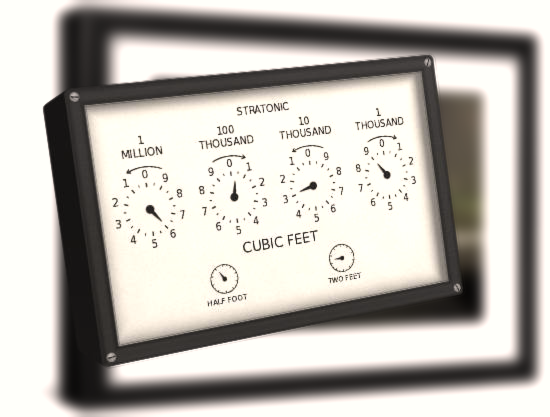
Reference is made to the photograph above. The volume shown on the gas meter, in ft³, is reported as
602900 ft³
